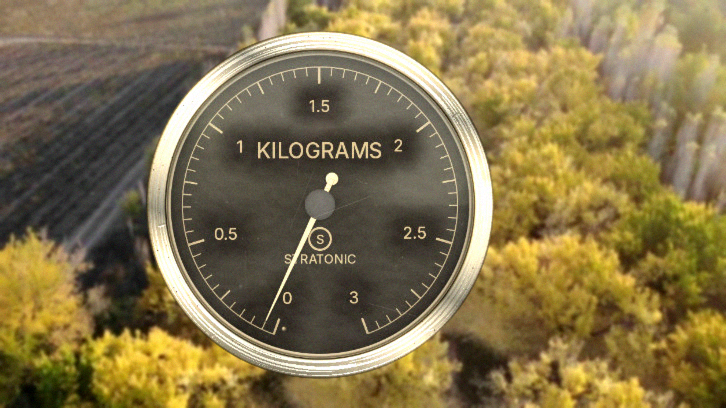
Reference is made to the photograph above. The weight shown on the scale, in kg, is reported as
0.05 kg
